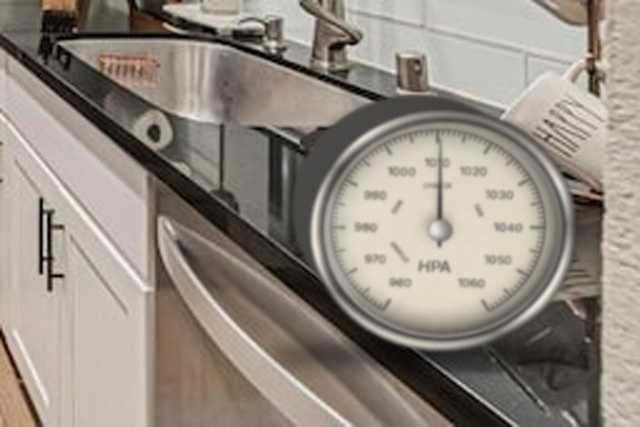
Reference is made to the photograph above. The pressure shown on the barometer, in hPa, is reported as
1010 hPa
